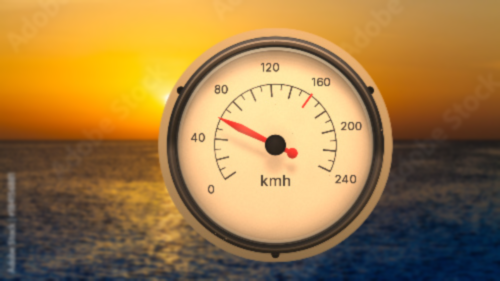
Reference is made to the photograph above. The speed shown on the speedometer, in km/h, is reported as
60 km/h
